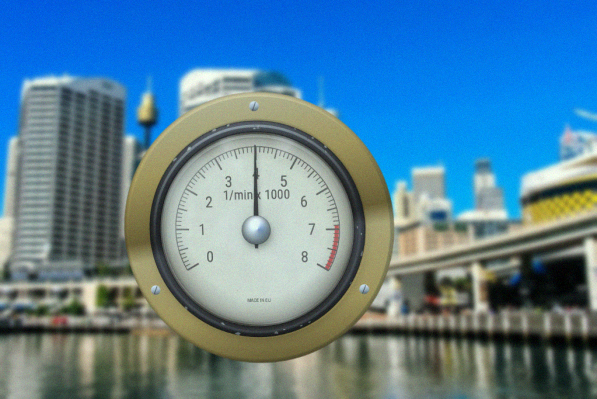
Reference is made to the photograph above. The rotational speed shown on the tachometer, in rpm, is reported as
4000 rpm
